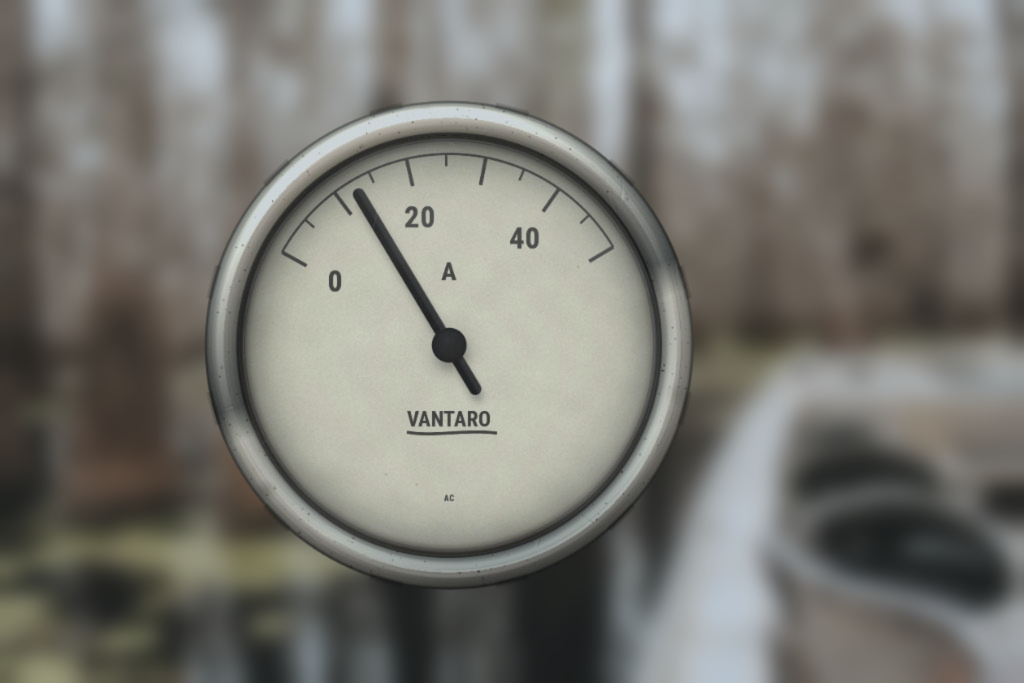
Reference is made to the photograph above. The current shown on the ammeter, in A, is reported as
12.5 A
